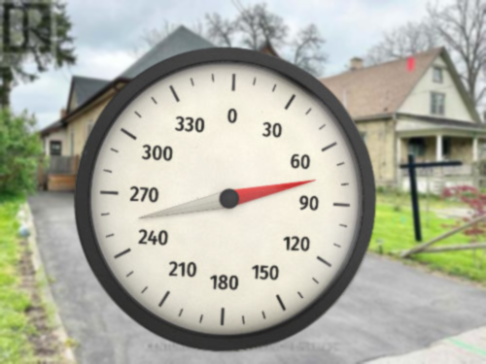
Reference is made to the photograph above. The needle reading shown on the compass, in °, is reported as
75 °
